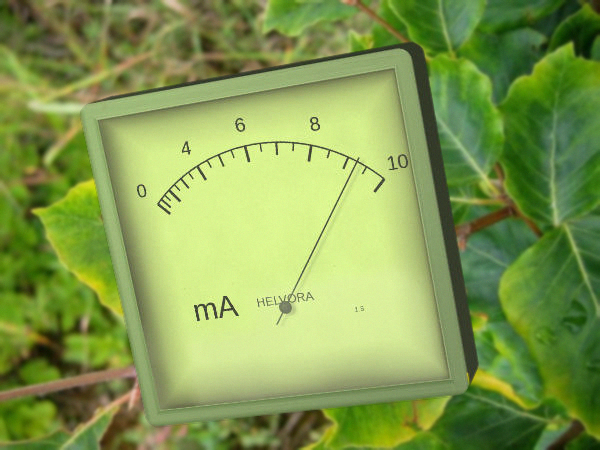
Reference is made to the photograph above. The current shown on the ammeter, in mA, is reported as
9.25 mA
